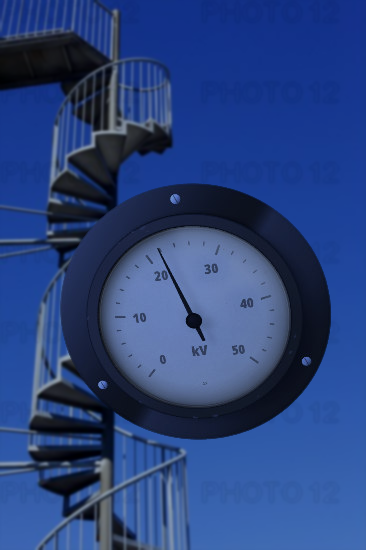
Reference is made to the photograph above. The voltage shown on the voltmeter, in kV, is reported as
22 kV
